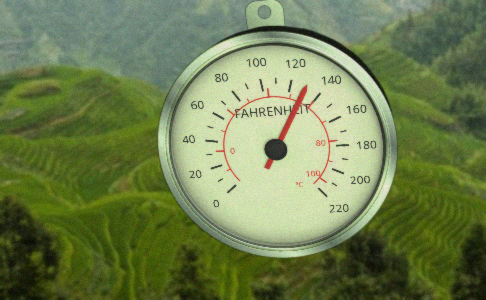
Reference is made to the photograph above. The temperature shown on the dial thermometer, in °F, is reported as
130 °F
